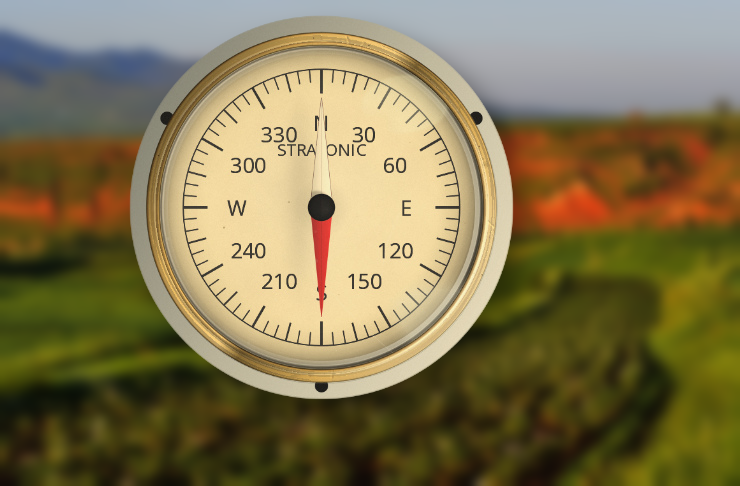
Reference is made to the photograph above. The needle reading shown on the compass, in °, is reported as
180 °
